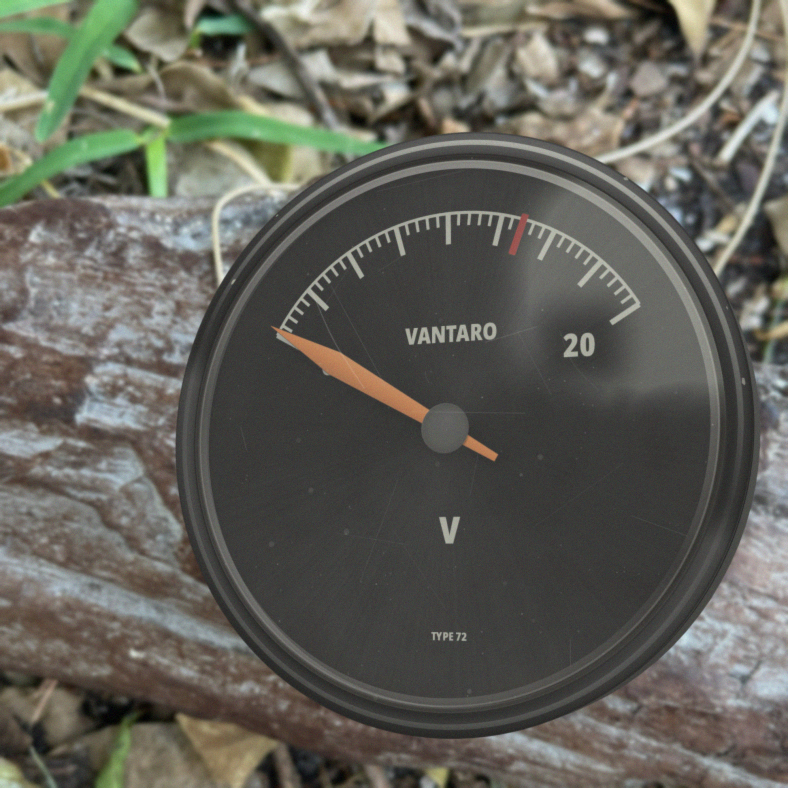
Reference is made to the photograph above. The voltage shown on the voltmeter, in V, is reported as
0.25 V
